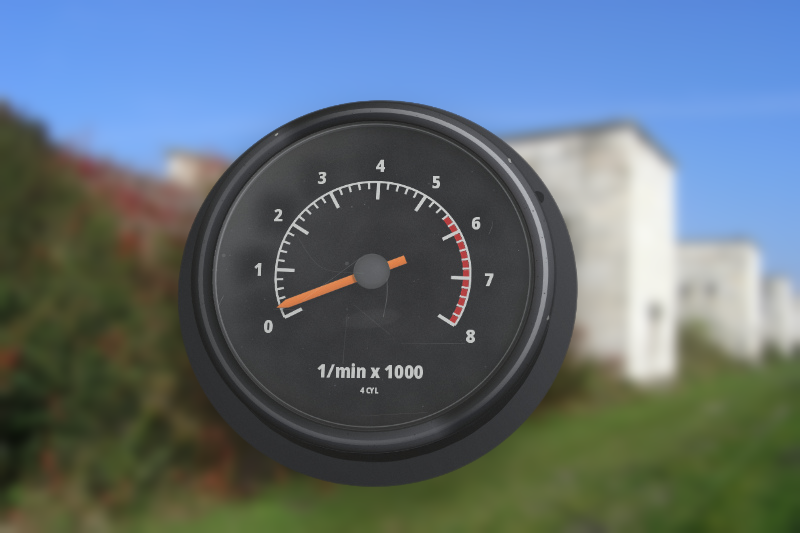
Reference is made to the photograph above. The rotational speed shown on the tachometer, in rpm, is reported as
200 rpm
